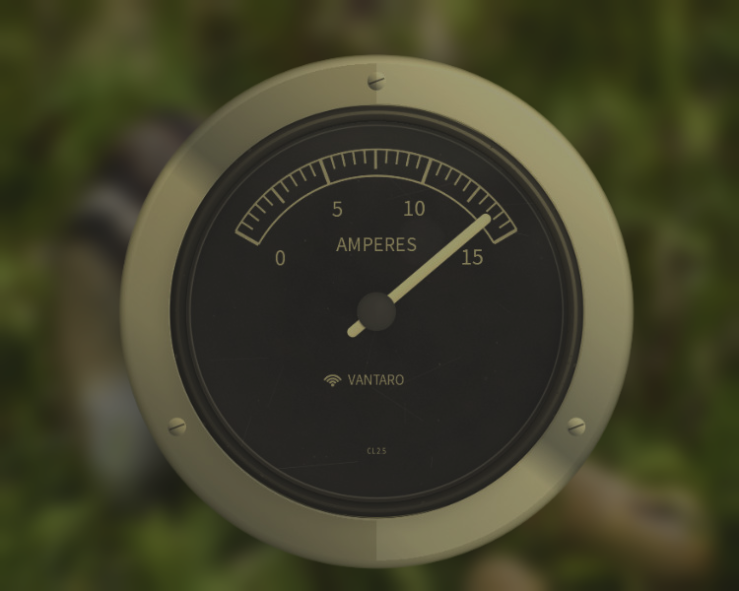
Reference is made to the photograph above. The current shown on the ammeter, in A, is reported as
13.75 A
